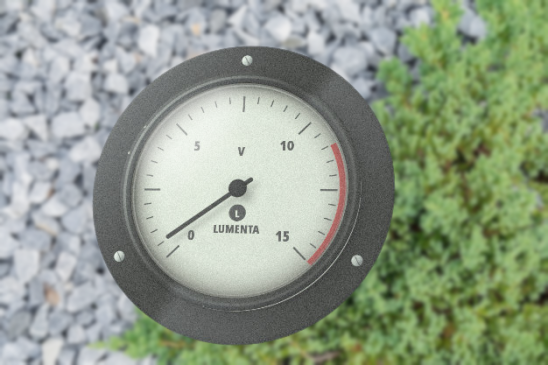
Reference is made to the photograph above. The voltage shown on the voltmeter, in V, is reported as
0.5 V
